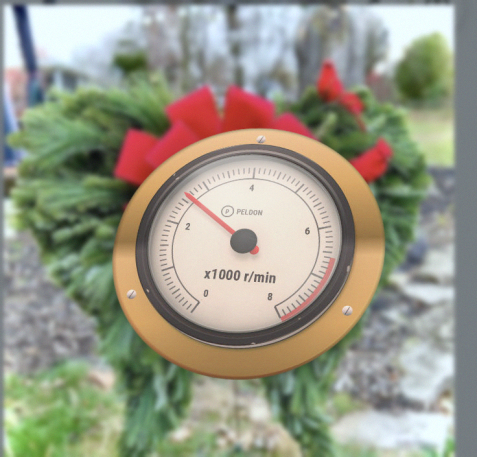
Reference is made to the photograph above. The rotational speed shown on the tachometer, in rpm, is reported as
2600 rpm
